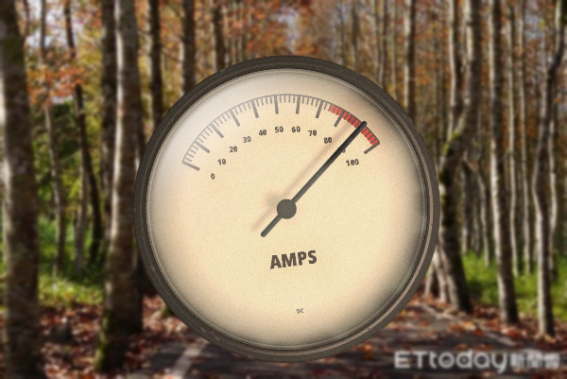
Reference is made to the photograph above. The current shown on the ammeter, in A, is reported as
90 A
